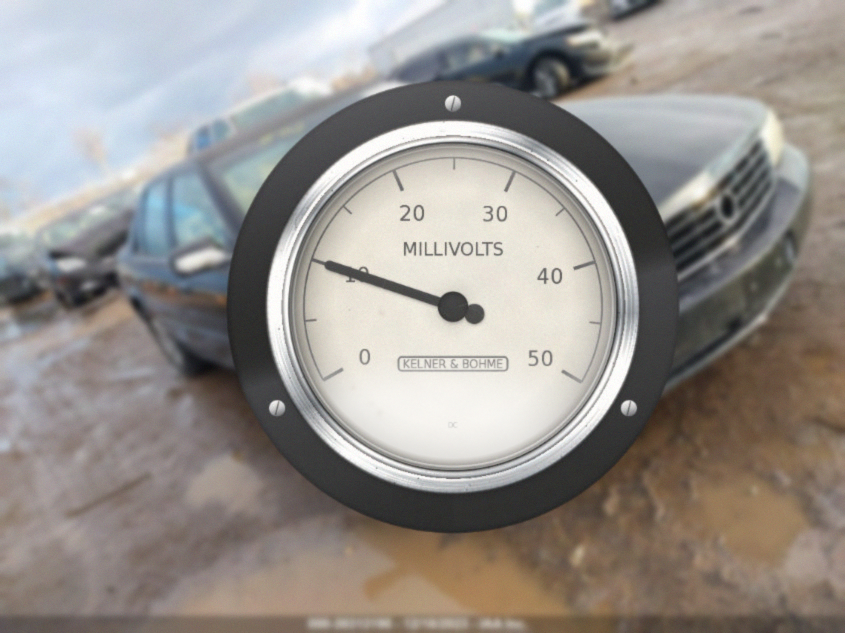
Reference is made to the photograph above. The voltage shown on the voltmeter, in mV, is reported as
10 mV
